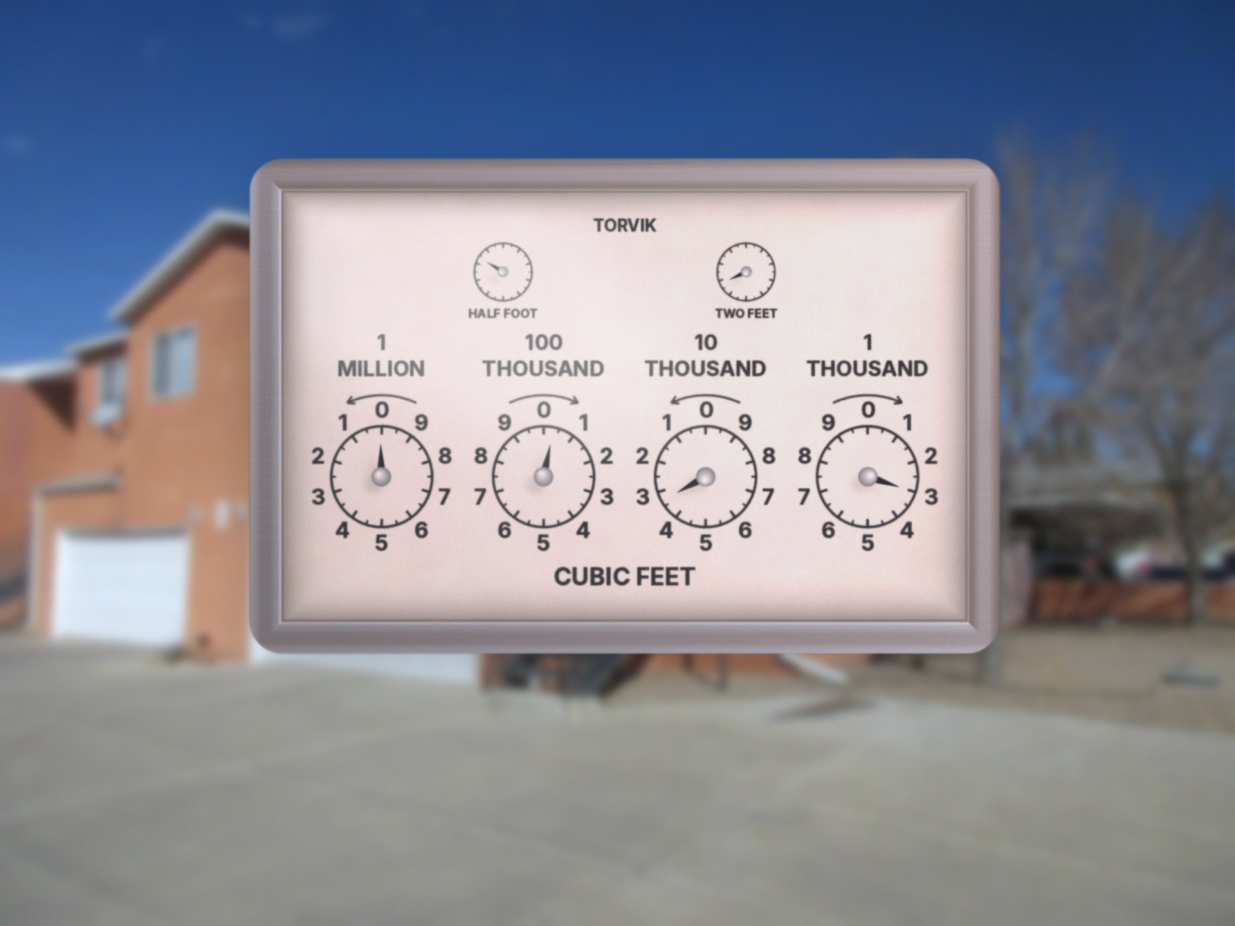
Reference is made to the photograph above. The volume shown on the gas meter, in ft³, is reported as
3300 ft³
